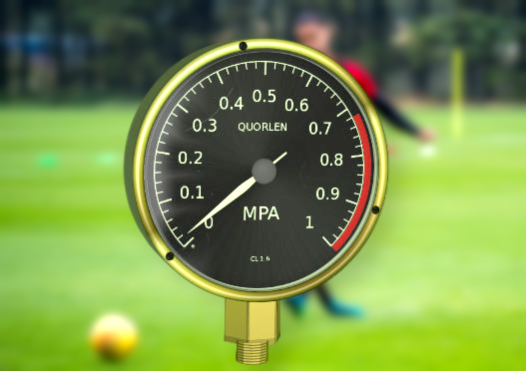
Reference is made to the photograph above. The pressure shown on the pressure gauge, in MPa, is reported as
0.02 MPa
